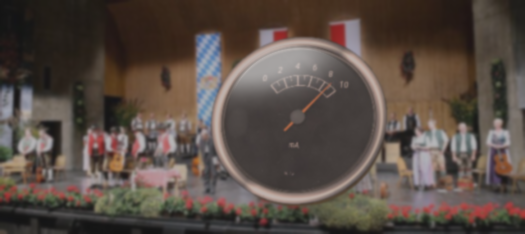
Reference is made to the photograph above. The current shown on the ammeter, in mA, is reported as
9 mA
